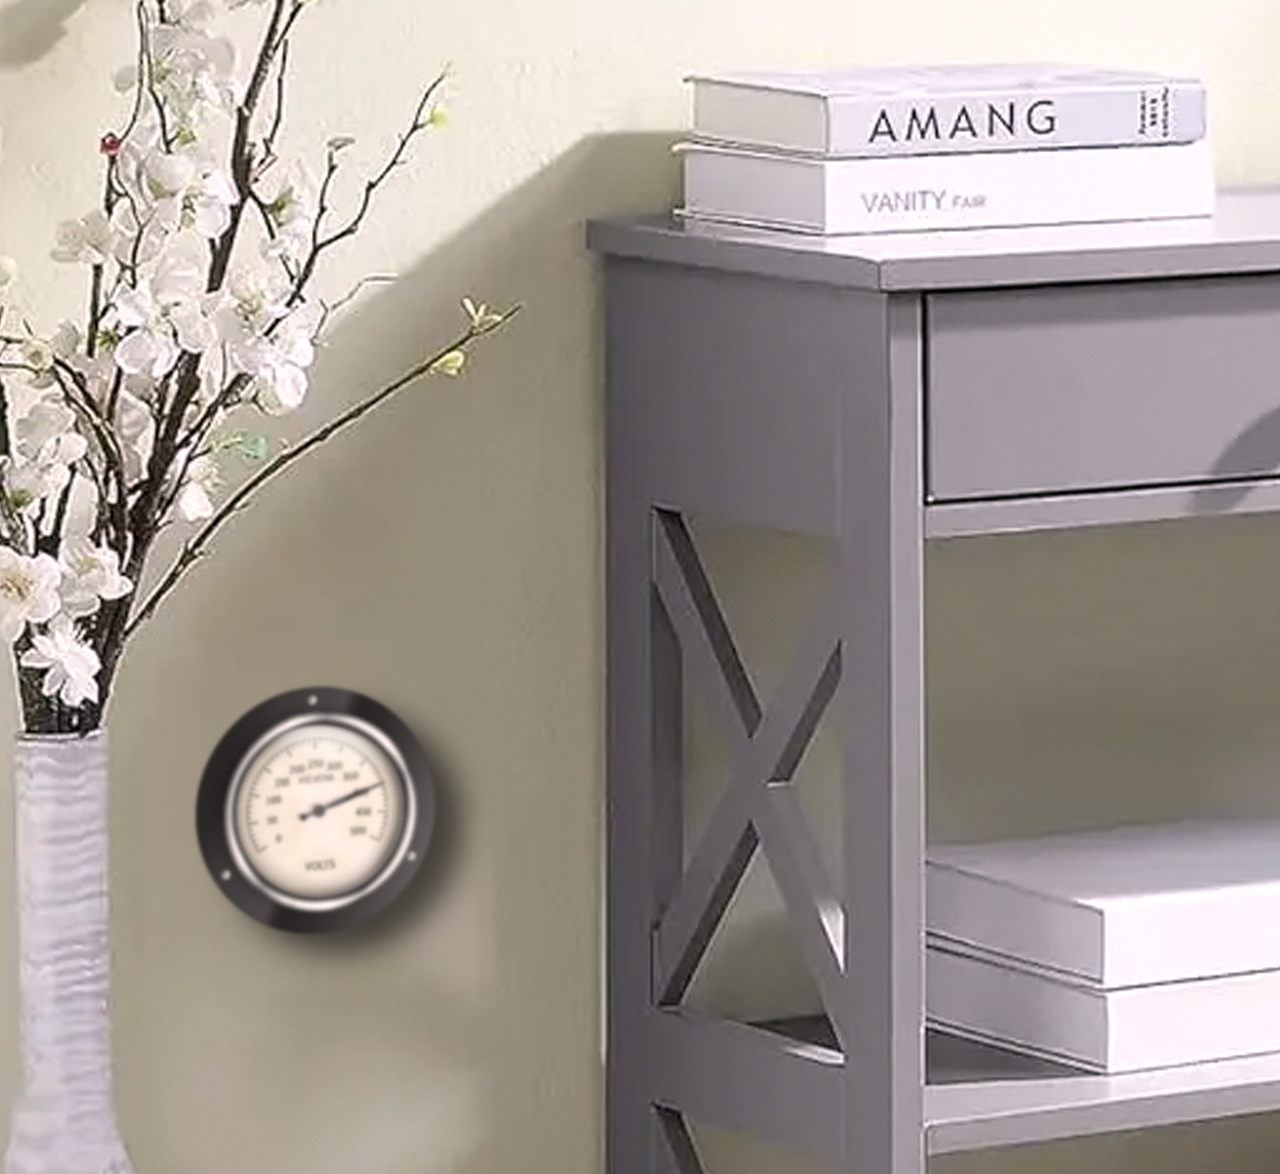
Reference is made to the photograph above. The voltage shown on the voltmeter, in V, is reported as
400 V
